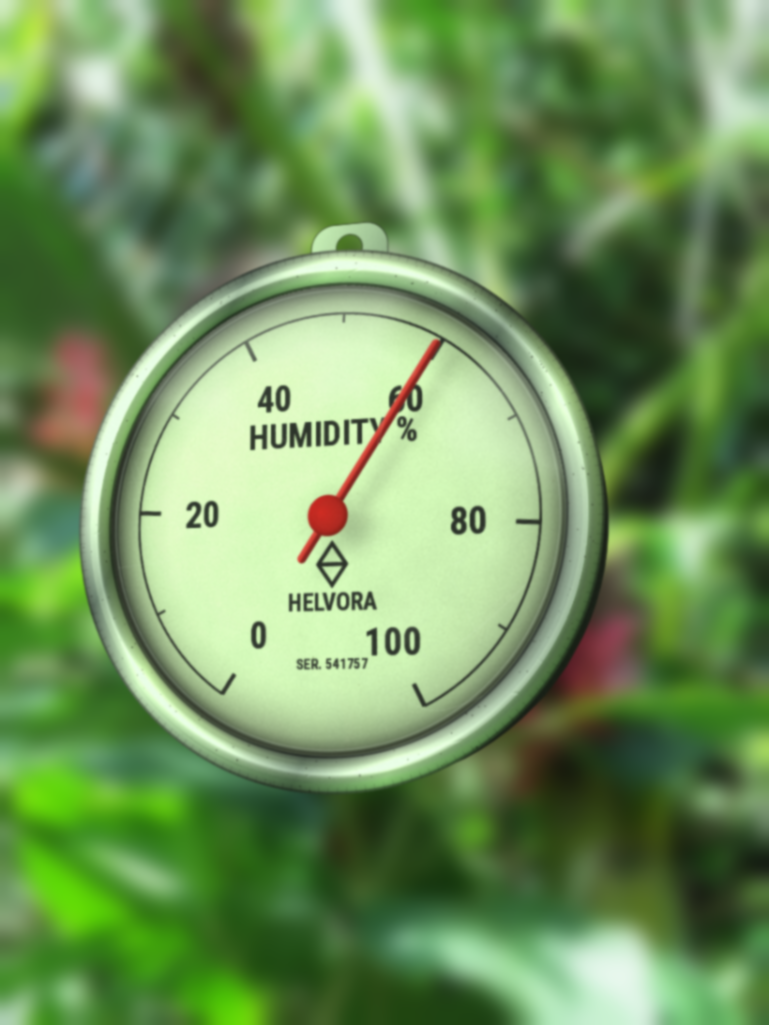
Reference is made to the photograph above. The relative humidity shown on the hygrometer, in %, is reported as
60 %
